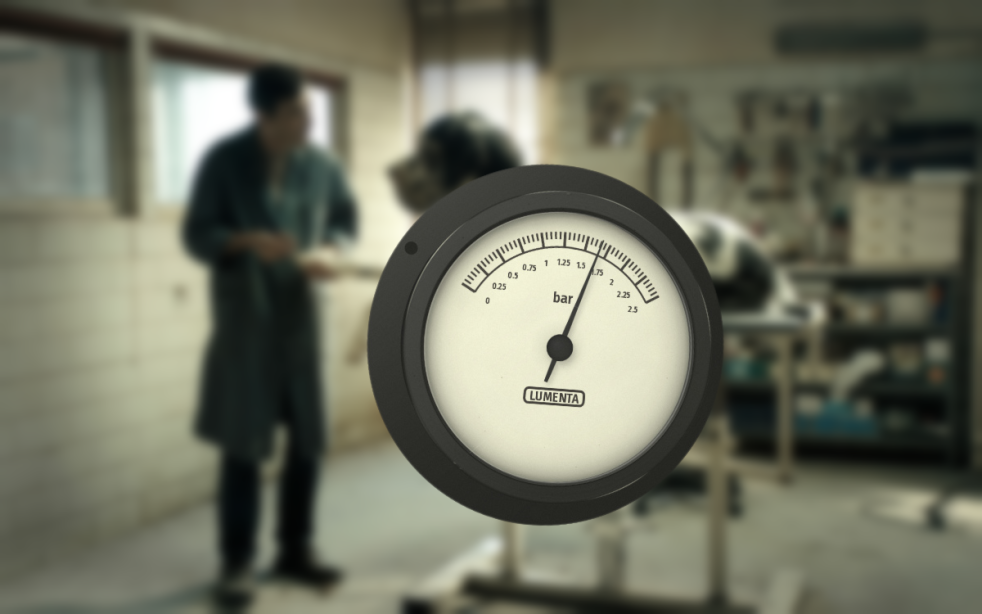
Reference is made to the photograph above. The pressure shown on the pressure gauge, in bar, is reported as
1.65 bar
